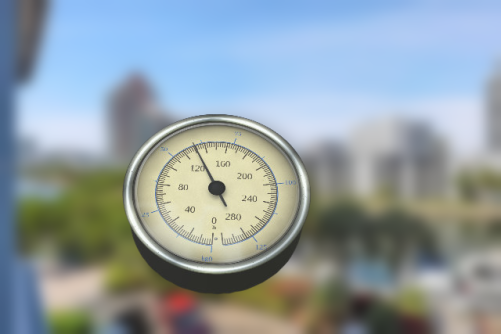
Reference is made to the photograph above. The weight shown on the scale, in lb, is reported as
130 lb
